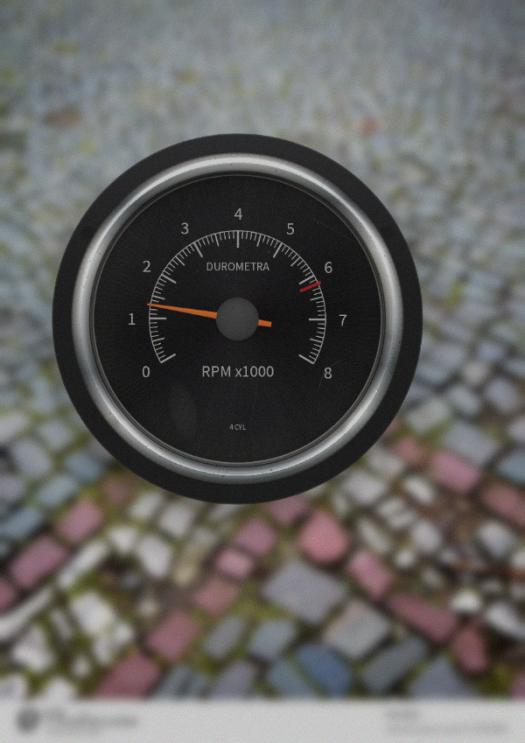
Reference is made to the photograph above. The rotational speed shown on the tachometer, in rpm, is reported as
1300 rpm
